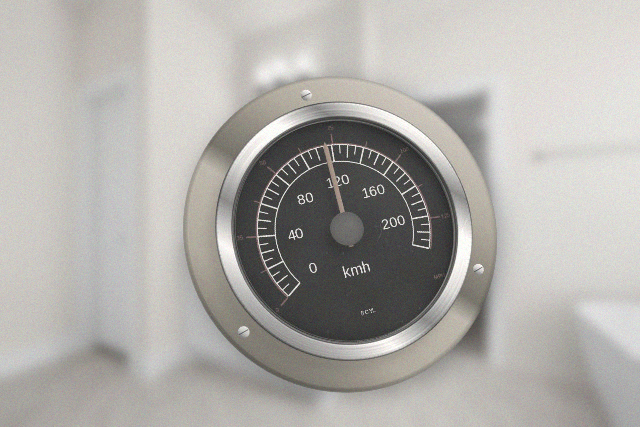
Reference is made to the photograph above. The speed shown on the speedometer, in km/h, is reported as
115 km/h
